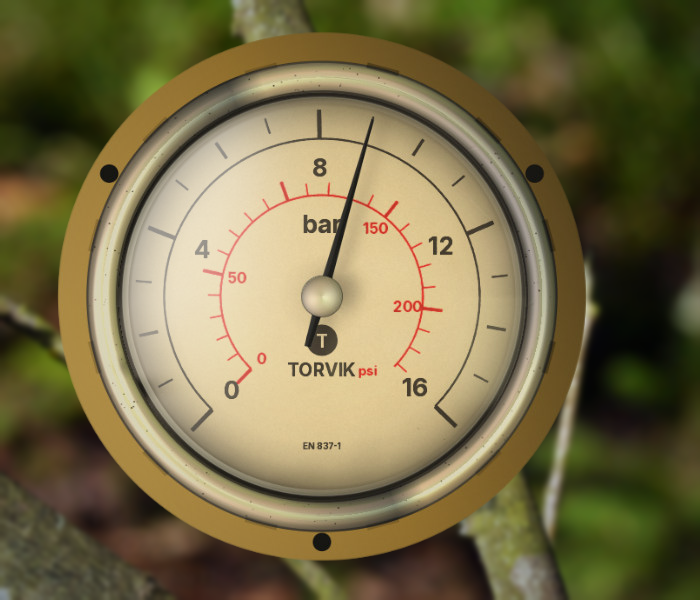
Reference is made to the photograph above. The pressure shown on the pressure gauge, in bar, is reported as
9 bar
